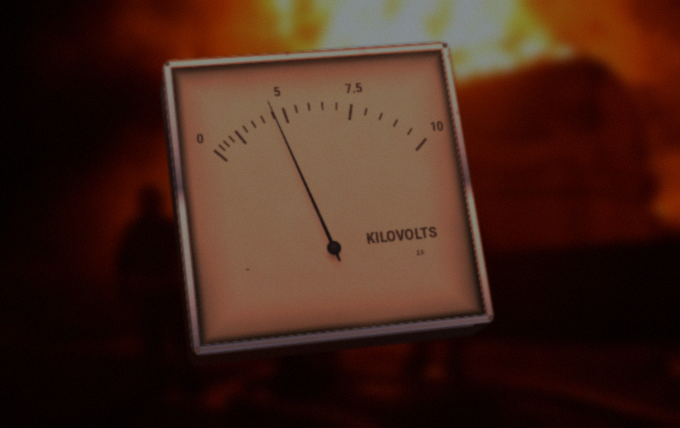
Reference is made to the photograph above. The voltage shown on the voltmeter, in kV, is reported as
4.5 kV
